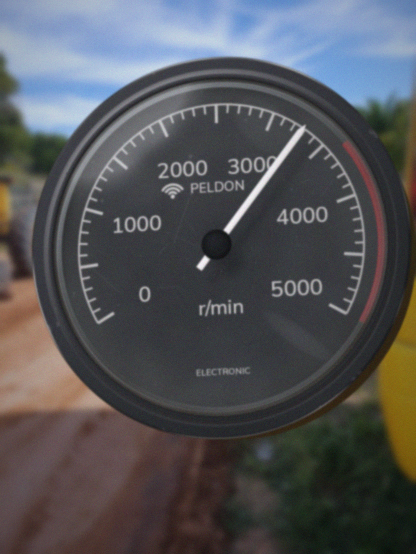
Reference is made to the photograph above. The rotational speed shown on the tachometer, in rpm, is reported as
3300 rpm
